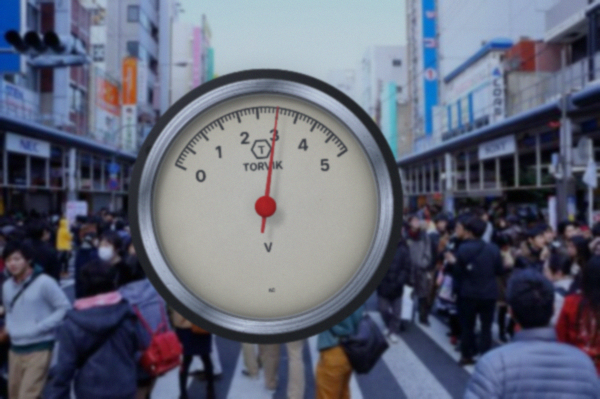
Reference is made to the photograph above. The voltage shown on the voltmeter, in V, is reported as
3 V
